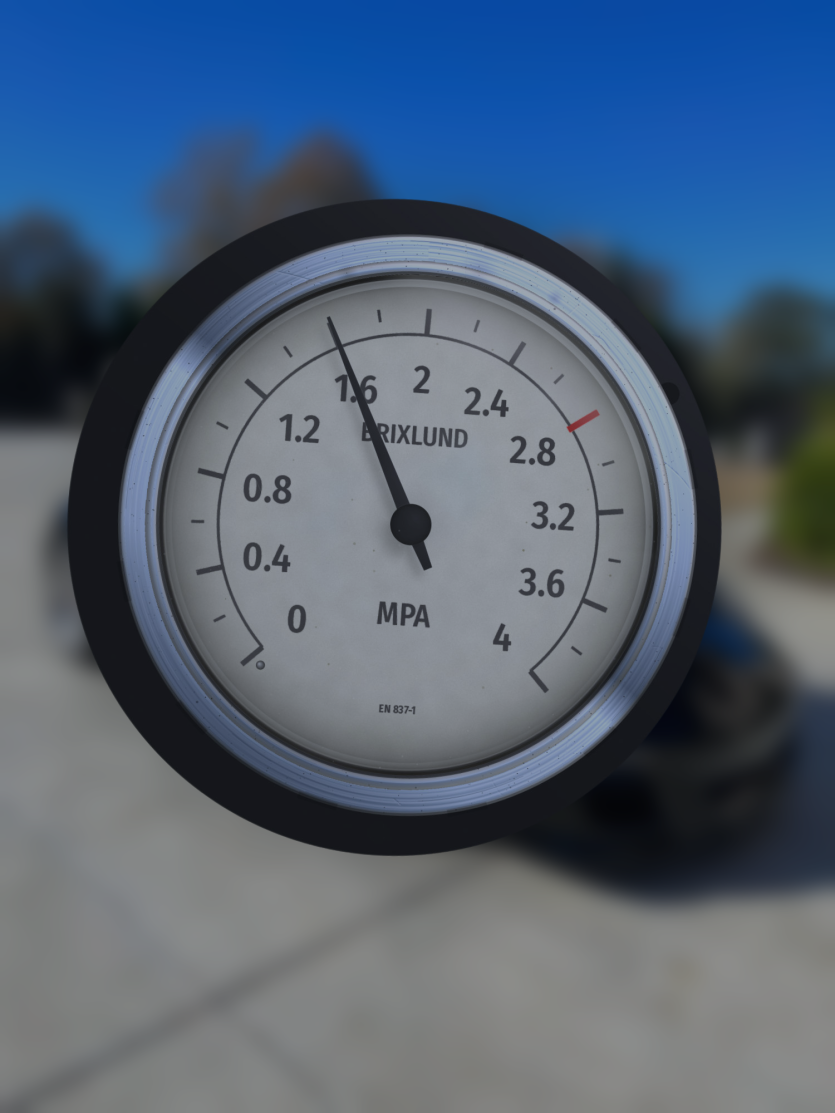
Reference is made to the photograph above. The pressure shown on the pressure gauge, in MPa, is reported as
1.6 MPa
